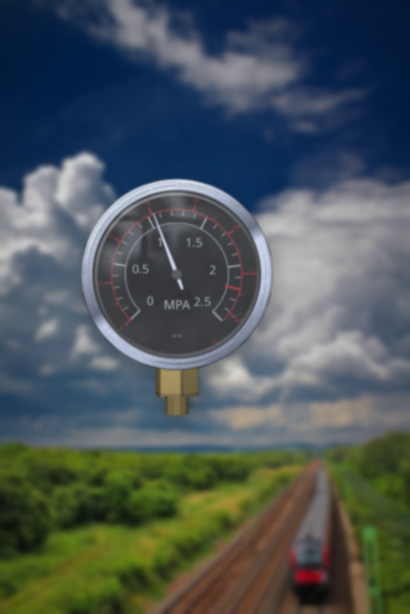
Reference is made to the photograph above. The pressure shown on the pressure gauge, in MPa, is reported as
1.05 MPa
